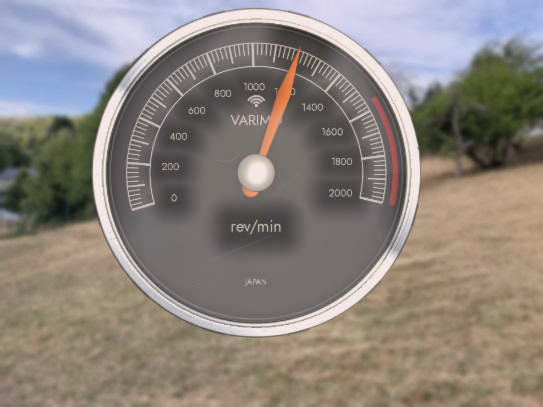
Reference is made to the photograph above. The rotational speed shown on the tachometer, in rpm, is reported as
1200 rpm
